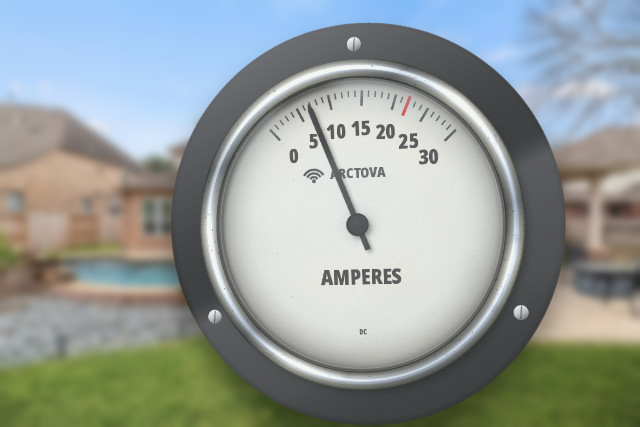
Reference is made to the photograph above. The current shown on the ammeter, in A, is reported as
7 A
